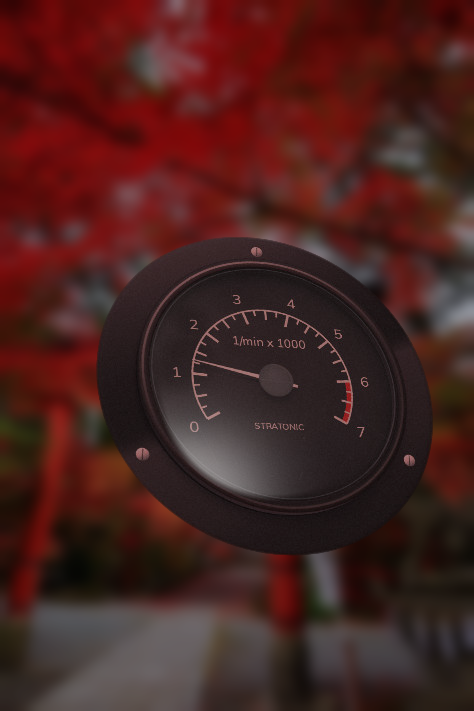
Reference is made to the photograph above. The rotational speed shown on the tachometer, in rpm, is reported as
1250 rpm
